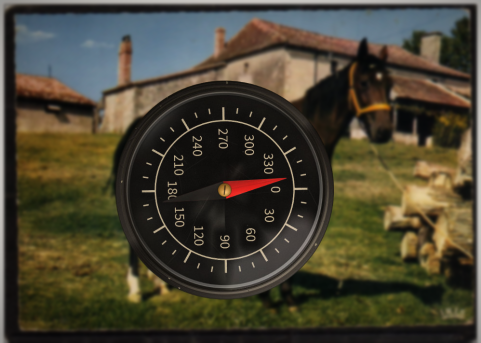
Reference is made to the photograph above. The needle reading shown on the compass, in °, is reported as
350 °
